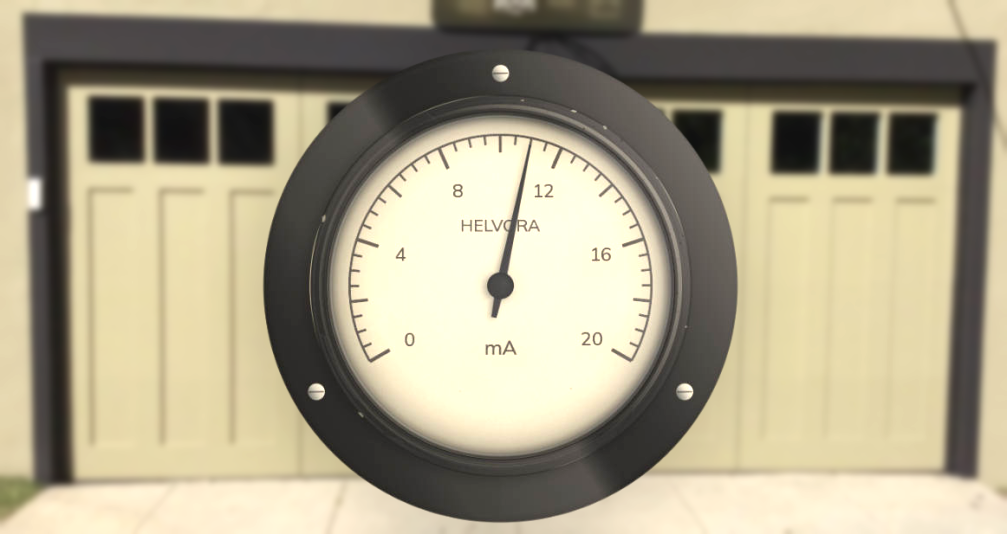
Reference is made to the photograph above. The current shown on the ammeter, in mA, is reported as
11 mA
